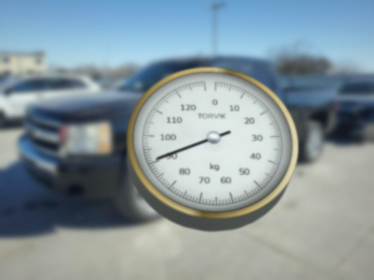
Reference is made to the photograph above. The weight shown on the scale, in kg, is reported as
90 kg
